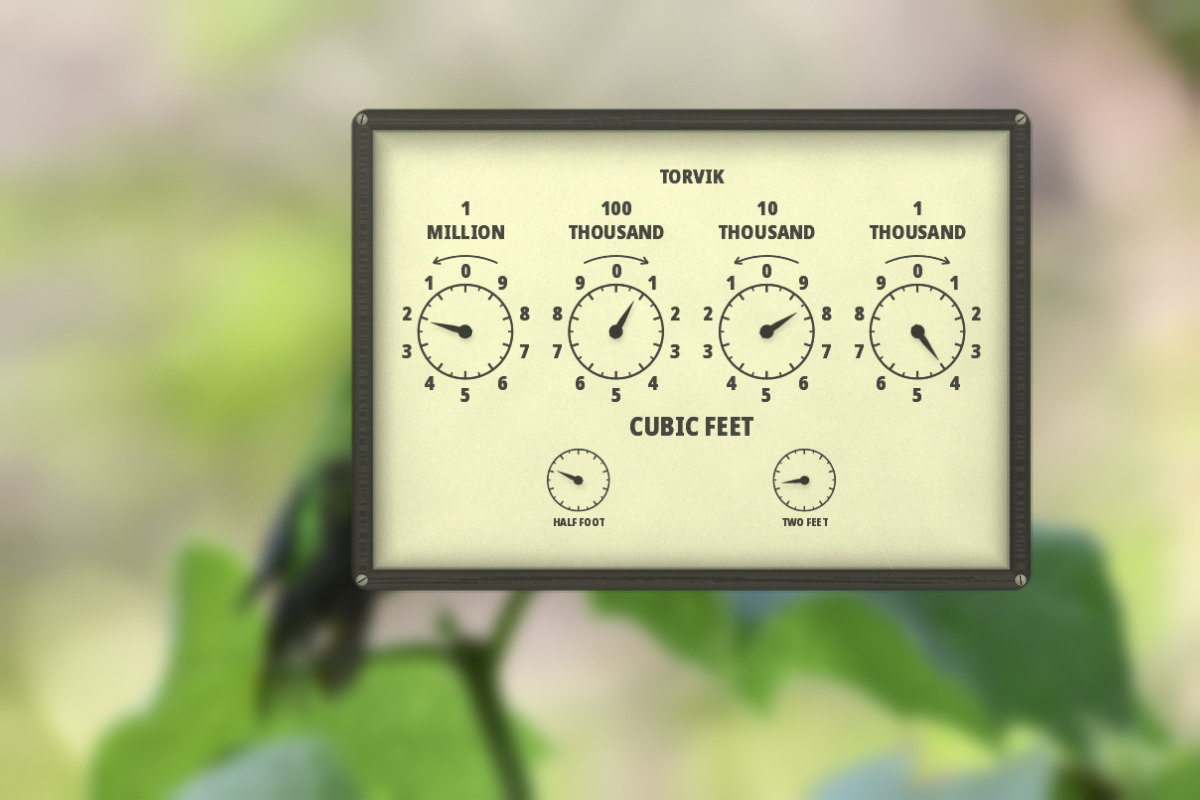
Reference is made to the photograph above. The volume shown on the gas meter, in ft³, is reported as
208400 ft³
